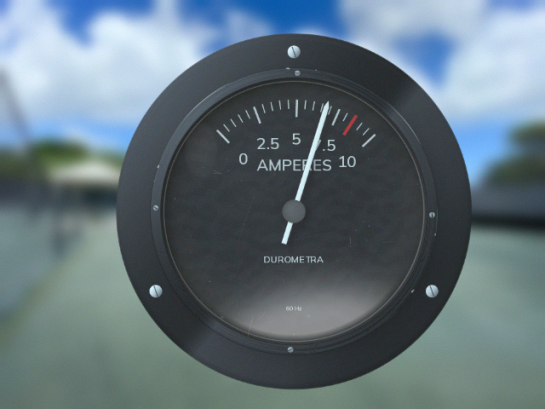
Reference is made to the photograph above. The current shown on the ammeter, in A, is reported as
6.75 A
